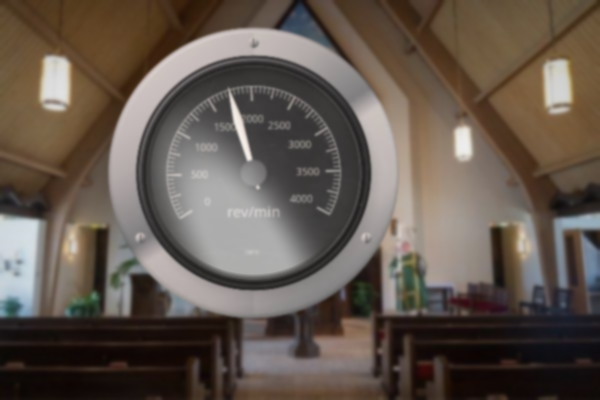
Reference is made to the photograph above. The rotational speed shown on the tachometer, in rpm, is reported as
1750 rpm
